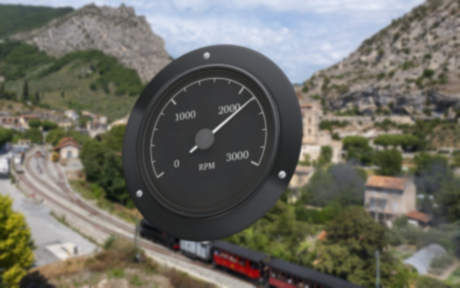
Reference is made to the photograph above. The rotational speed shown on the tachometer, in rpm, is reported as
2200 rpm
